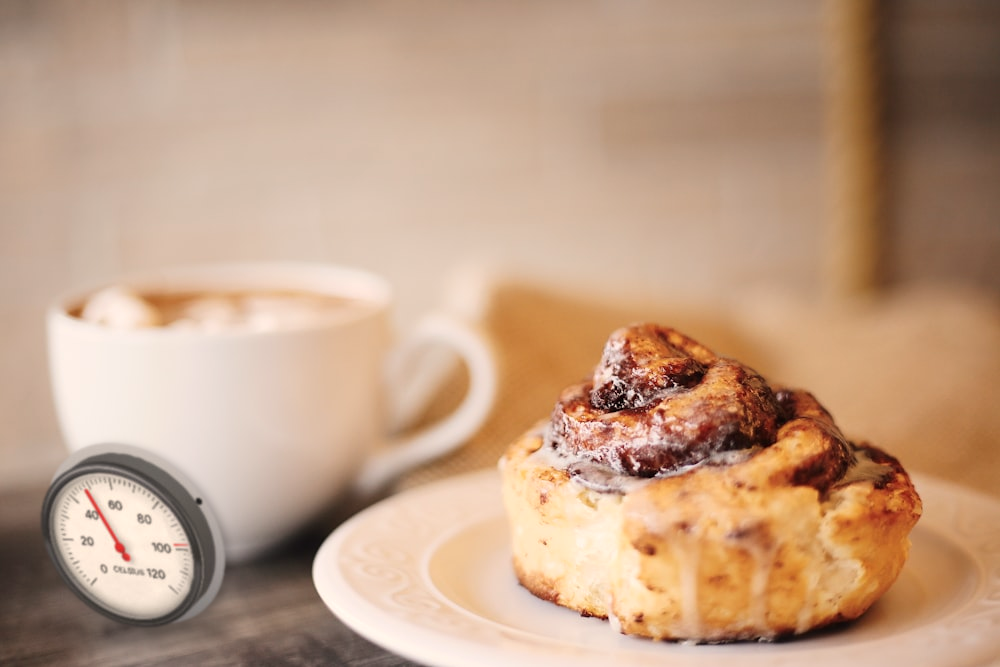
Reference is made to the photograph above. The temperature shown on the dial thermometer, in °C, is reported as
50 °C
